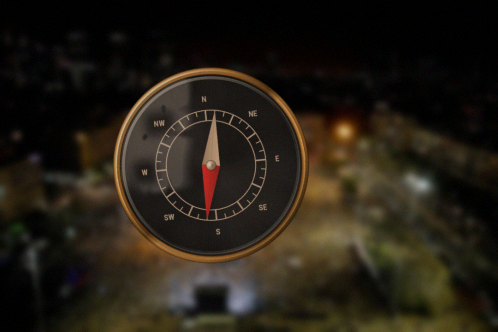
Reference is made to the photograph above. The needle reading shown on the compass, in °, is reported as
190 °
